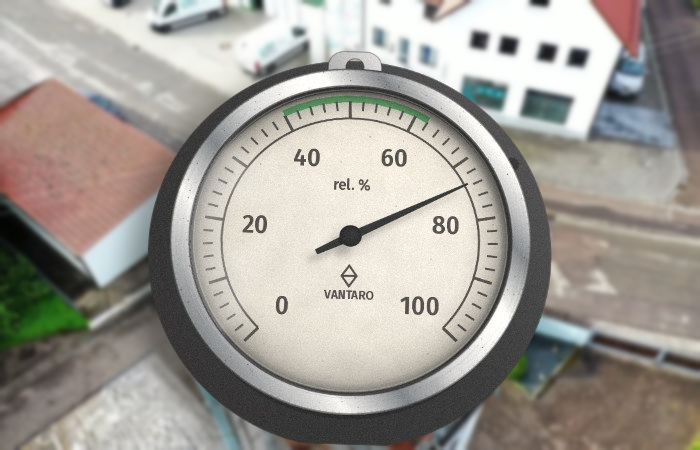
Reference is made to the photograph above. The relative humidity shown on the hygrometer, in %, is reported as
74 %
